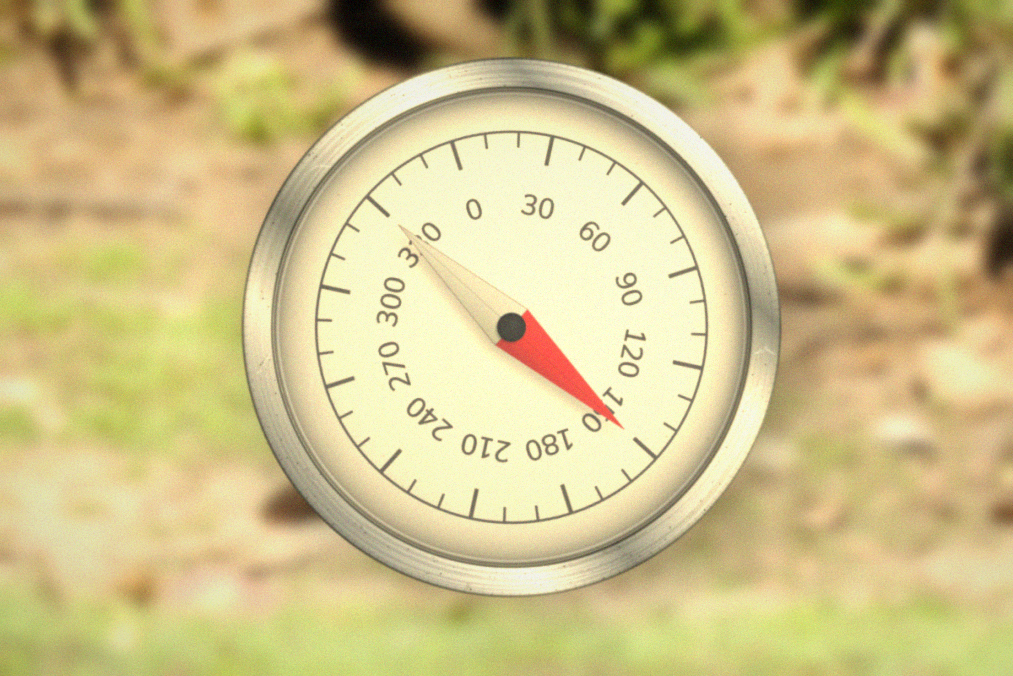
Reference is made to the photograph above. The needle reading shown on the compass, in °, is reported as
150 °
